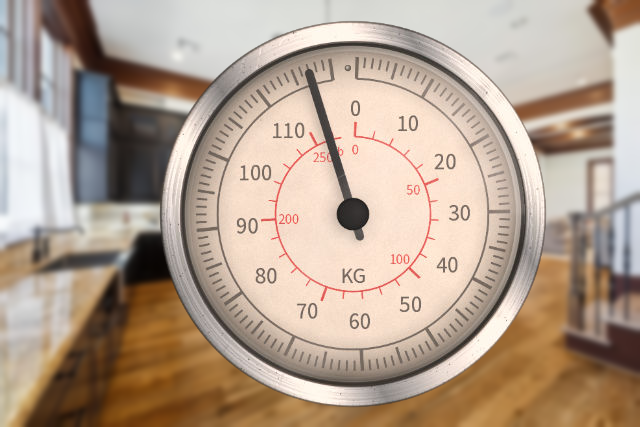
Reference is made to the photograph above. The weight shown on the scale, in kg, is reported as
117 kg
